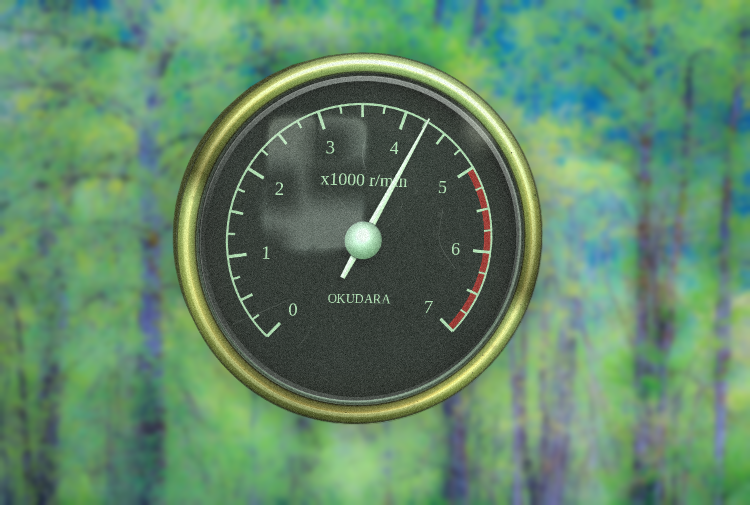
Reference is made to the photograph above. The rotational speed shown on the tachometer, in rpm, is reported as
4250 rpm
